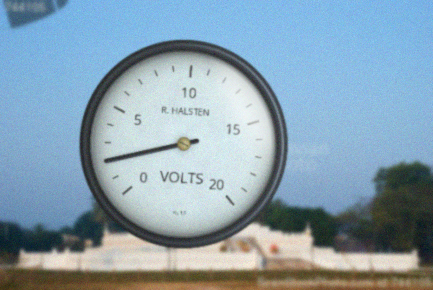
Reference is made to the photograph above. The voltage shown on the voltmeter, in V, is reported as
2 V
